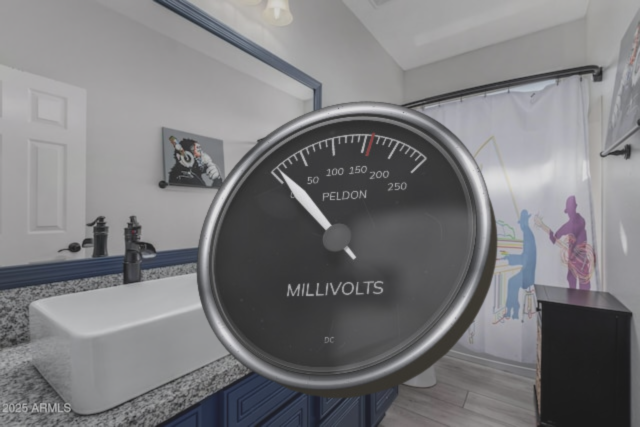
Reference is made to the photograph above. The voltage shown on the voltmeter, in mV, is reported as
10 mV
